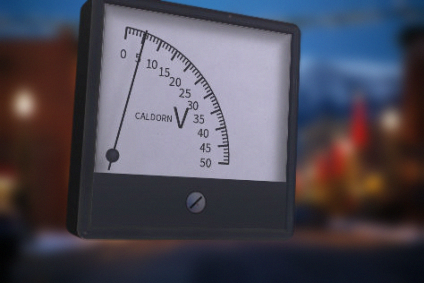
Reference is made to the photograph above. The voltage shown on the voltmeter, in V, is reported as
5 V
